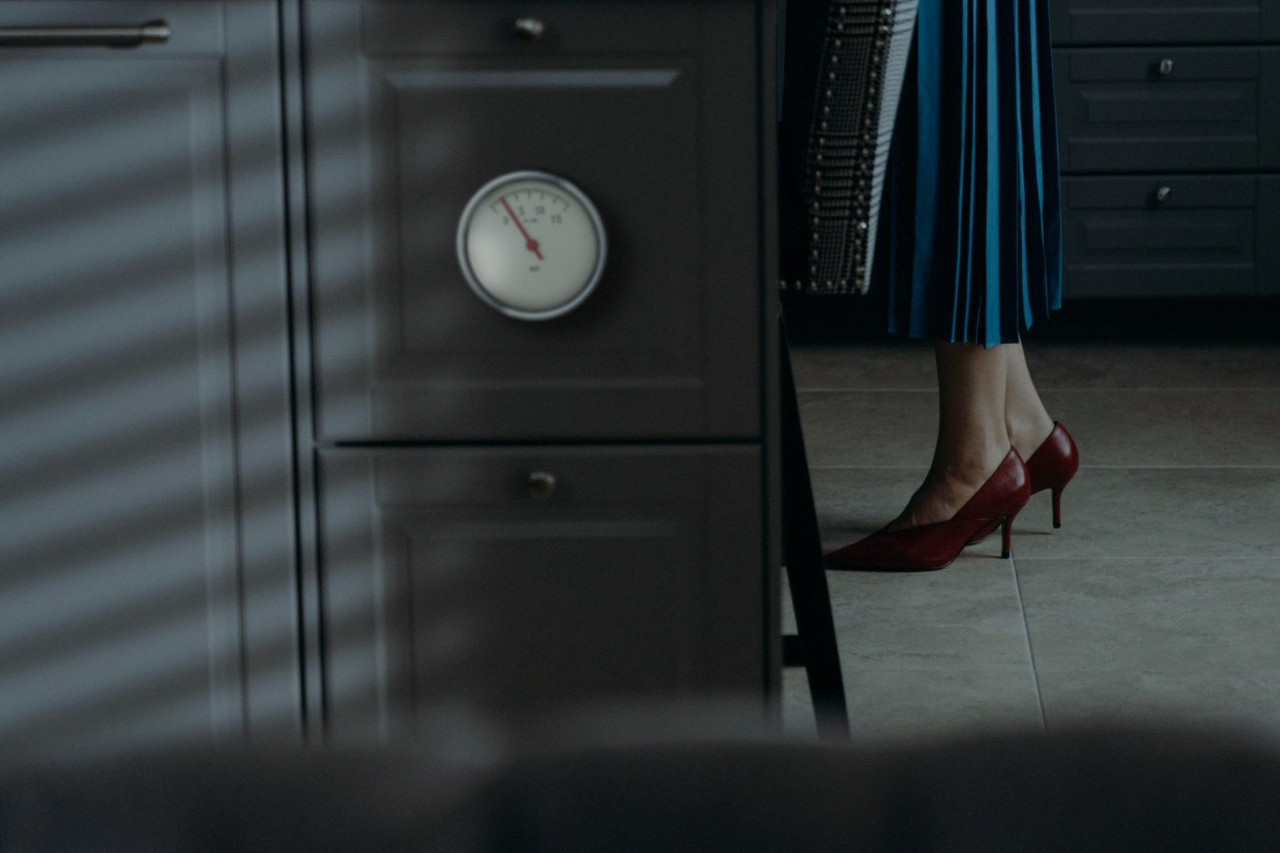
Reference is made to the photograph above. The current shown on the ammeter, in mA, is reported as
2.5 mA
